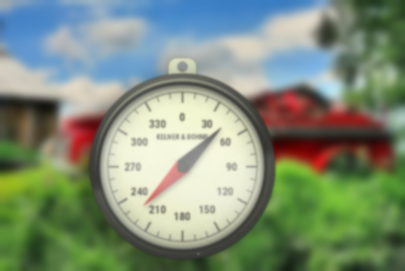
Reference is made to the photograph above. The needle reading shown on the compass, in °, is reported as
225 °
